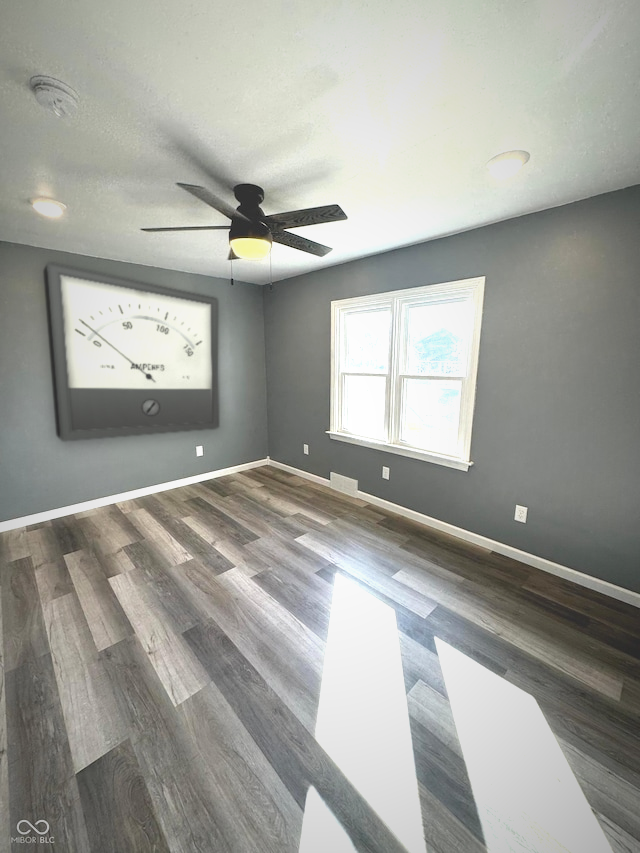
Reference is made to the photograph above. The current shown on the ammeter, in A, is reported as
10 A
